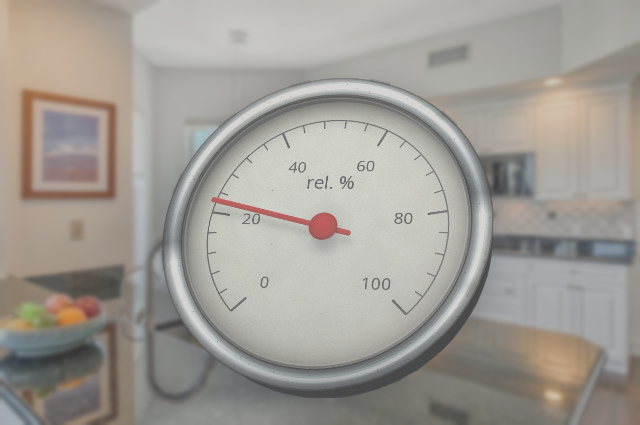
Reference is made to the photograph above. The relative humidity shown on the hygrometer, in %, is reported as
22 %
